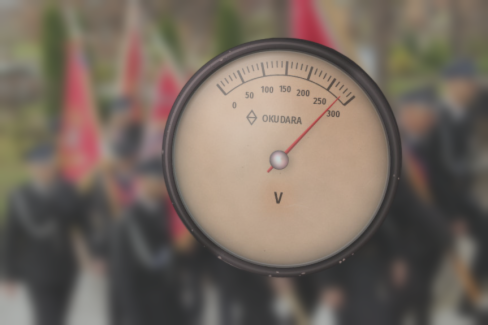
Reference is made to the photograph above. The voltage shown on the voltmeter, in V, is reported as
280 V
